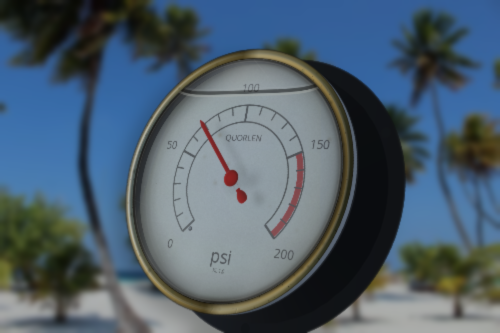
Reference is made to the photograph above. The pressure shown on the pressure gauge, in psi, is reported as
70 psi
